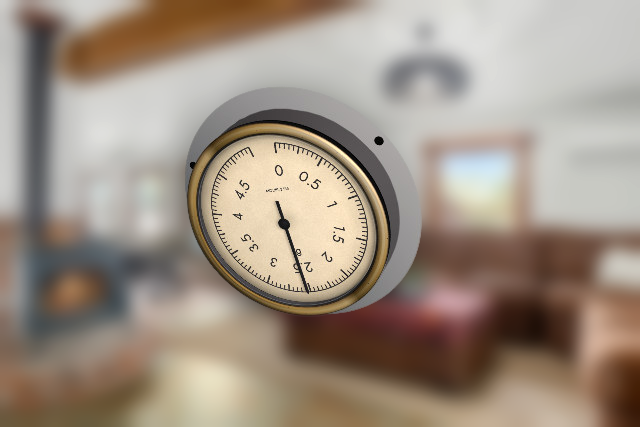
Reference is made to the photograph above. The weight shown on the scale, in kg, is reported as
2.5 kg
